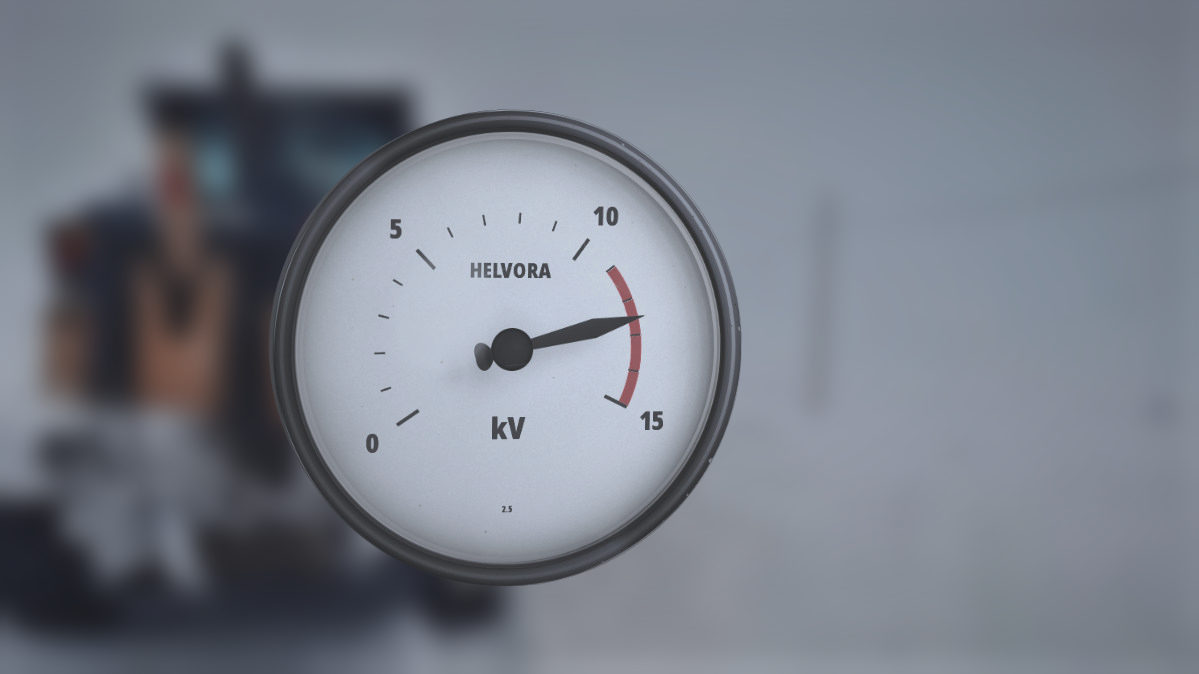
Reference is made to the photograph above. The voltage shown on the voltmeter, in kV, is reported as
12.5 kV
